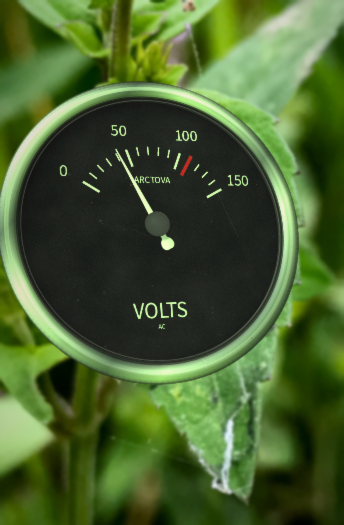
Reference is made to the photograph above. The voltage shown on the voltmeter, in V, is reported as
40 V
